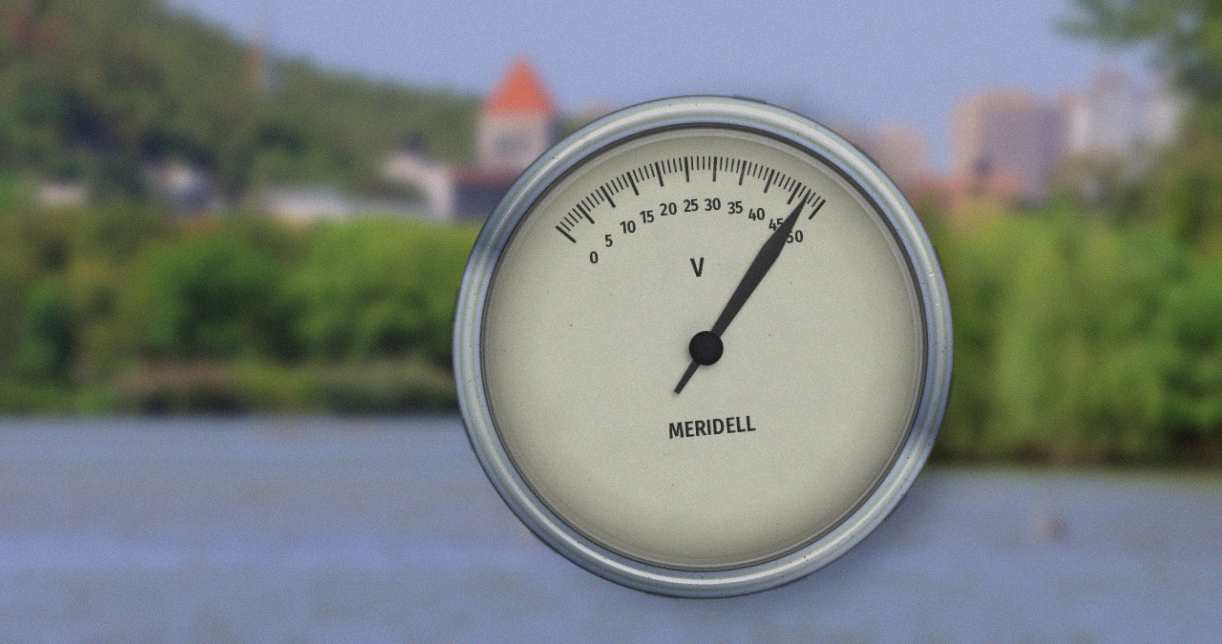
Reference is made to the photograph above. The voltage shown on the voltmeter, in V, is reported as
47 V
